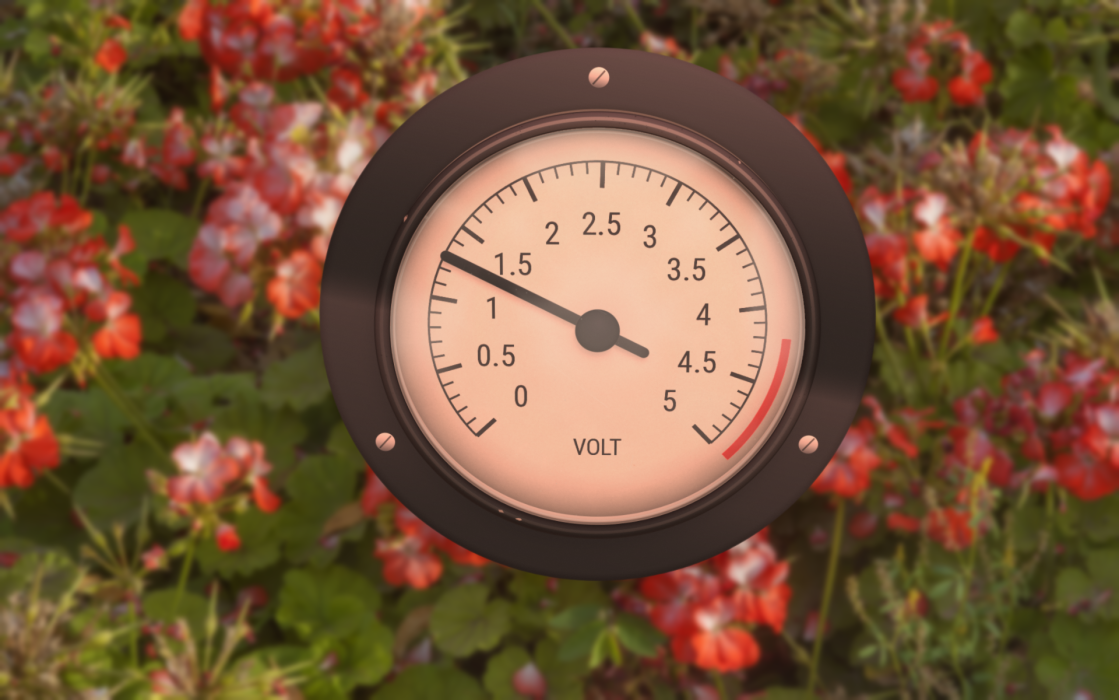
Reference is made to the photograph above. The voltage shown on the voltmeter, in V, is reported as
1.3 V
